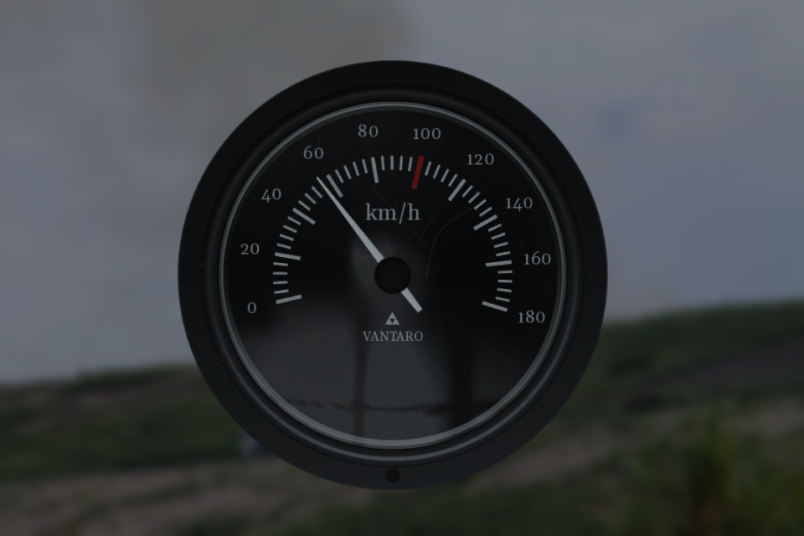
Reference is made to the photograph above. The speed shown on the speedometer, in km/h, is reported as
56 km/h
